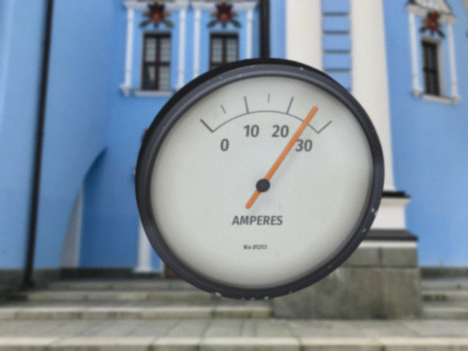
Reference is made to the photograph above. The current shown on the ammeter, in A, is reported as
25 A
